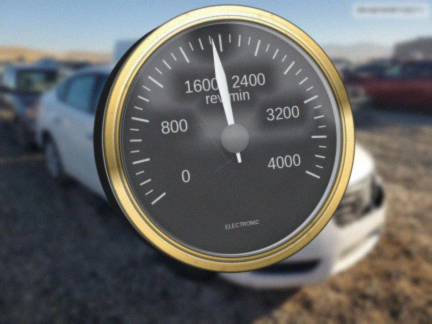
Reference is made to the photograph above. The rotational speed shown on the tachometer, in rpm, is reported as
1900 rpm
